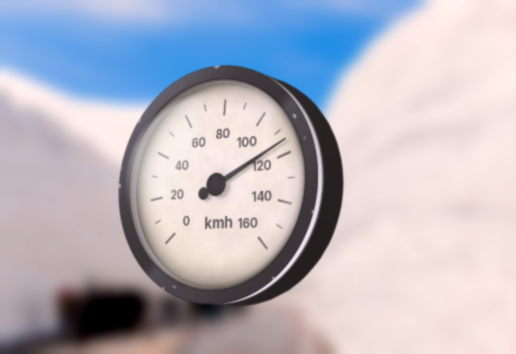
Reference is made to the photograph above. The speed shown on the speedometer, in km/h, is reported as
115 km/h
